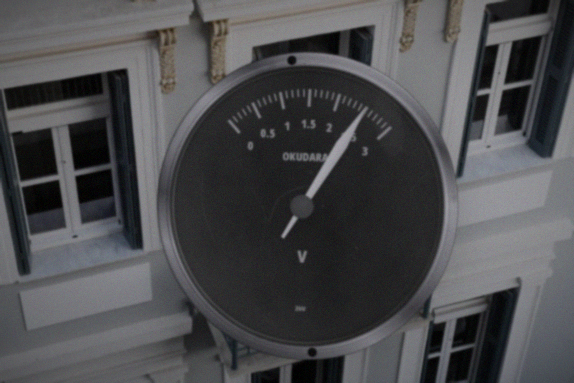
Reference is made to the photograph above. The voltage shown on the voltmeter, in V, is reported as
2.5 V
